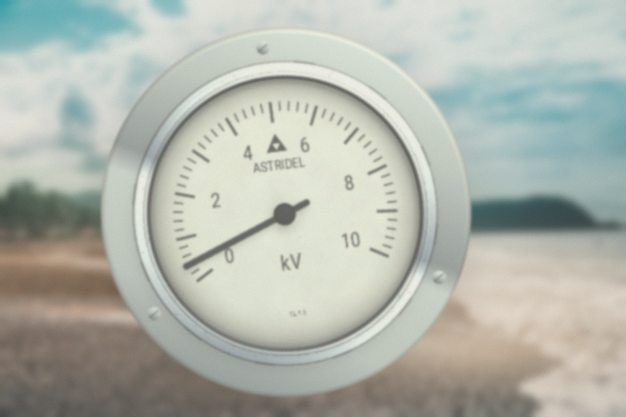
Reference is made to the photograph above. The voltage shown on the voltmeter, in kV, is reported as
0.4 kV
